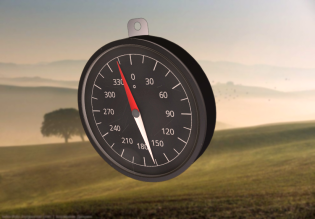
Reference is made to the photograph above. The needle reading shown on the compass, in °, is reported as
345 °
